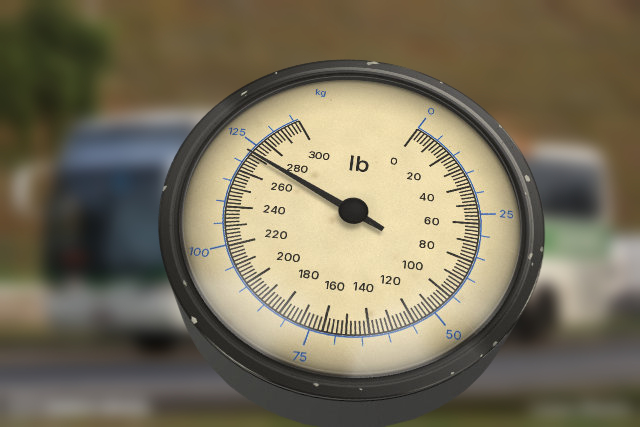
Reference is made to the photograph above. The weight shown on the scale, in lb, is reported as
270 lb
